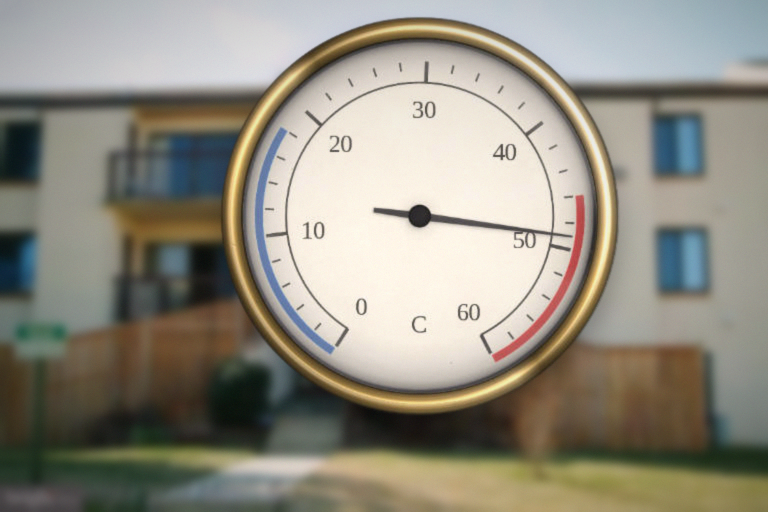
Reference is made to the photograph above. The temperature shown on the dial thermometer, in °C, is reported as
49 °C
